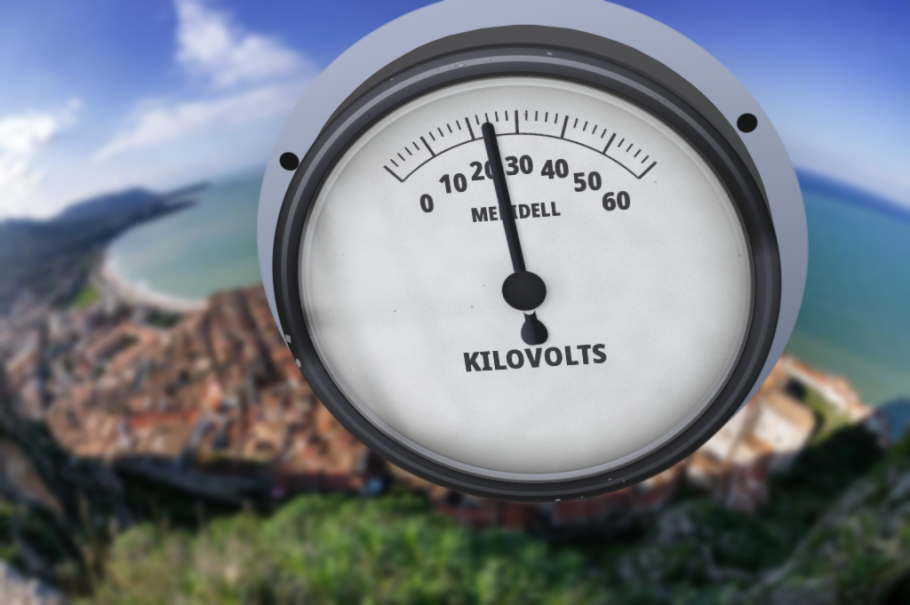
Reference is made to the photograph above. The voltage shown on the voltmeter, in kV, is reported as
24 kV
